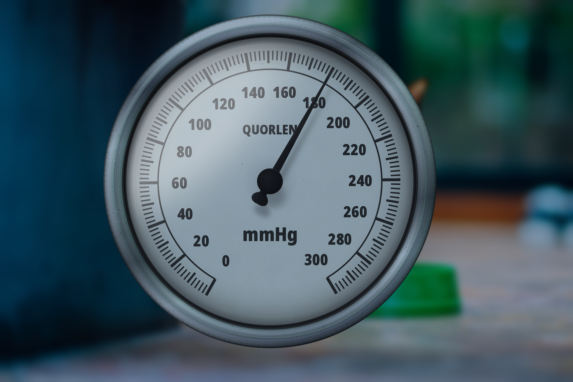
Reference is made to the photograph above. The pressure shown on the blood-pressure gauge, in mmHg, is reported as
180 mmHg
